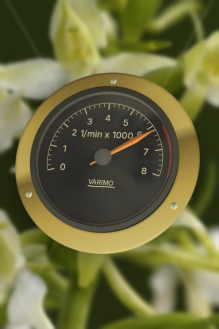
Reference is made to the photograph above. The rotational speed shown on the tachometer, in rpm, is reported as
6200 rpm
